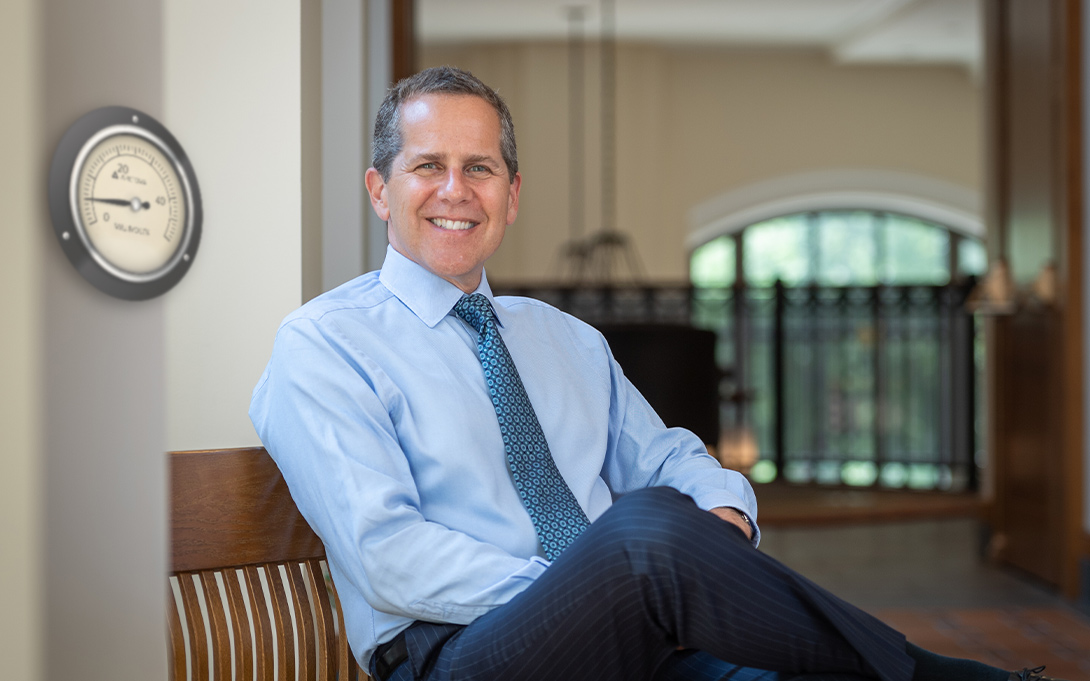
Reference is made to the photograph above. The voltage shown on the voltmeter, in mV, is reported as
5 mV
